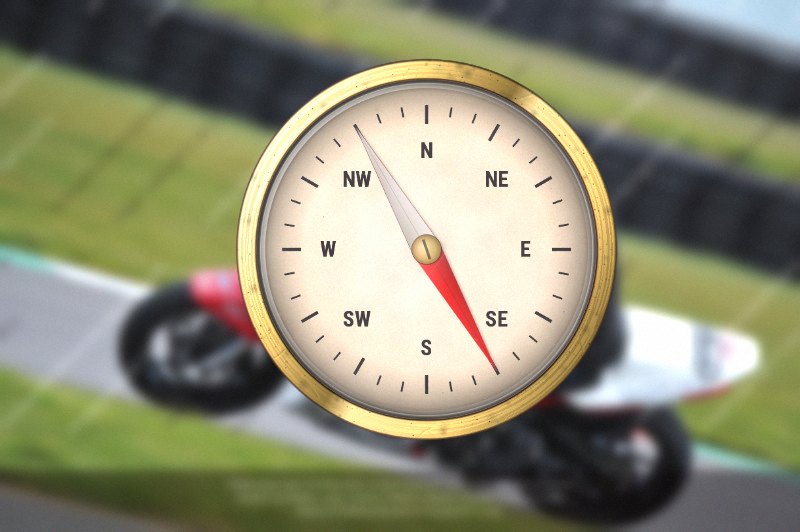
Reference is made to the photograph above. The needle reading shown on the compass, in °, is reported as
150 °
